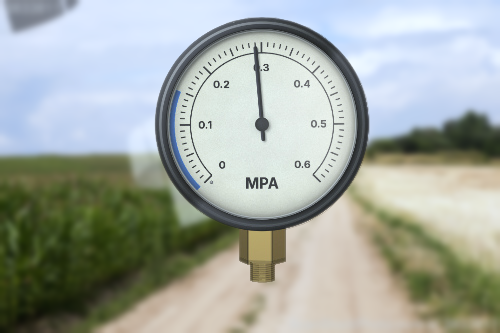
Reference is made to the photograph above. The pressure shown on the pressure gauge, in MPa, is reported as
0.29 MPa
